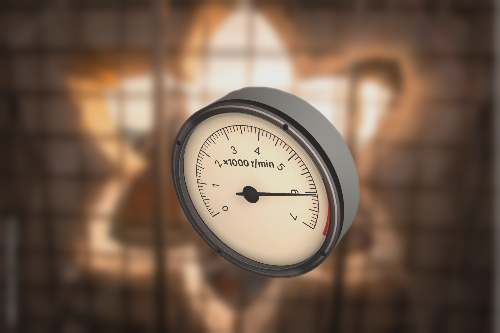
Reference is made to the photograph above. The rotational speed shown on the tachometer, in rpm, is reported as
6000 rpm
